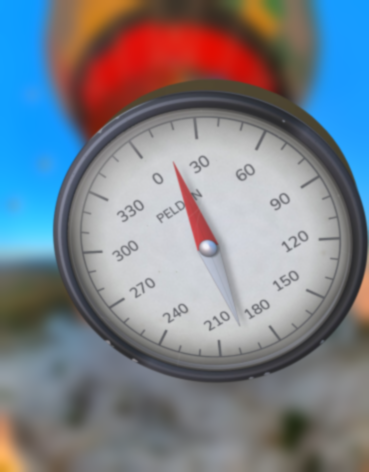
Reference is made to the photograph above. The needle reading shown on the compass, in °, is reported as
15 °
